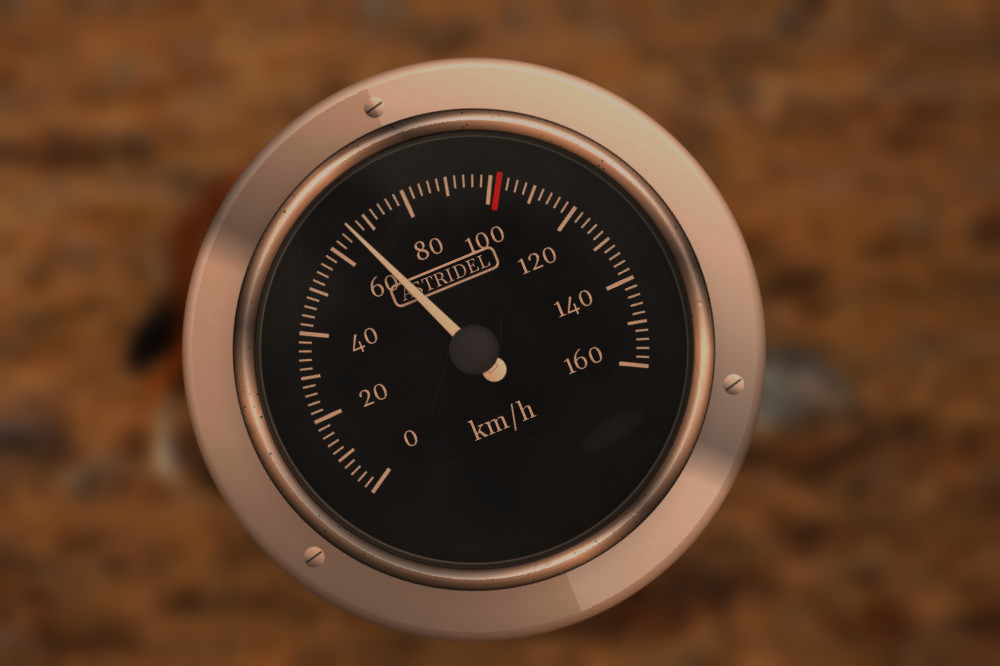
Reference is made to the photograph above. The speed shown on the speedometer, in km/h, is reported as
66 km/h
